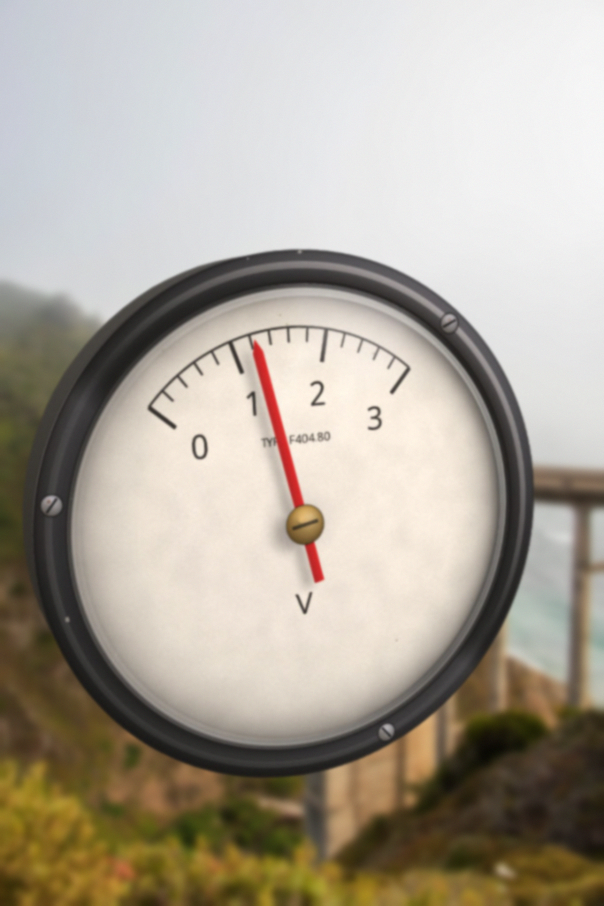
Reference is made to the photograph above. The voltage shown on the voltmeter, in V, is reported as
1.2 V
